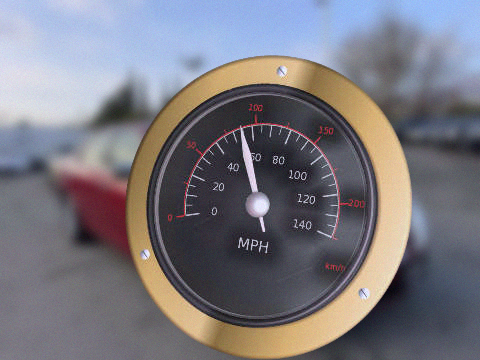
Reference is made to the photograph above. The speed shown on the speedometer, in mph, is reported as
55 mph
